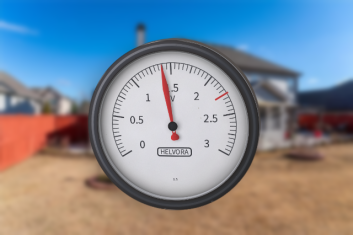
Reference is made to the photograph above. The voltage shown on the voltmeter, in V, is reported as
1.4 V
